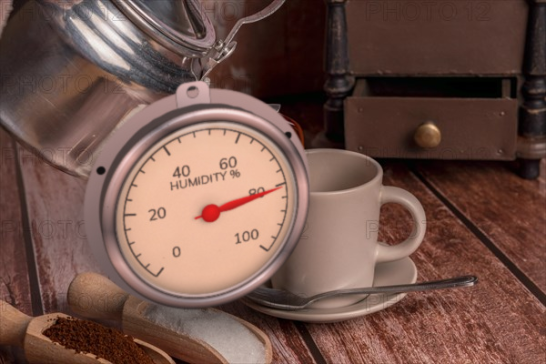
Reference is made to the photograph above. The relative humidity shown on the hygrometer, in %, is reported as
80 %
